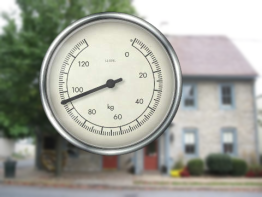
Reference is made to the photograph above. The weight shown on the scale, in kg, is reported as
95 kg
